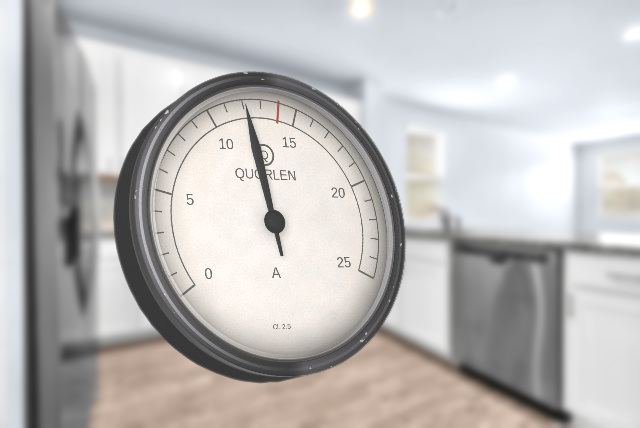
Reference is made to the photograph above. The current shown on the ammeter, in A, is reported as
12 A
